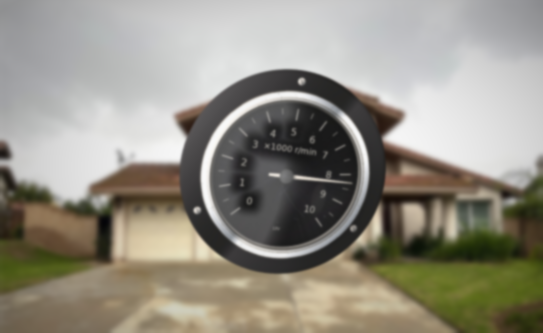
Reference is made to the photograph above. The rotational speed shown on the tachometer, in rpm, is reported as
8250 rpm
